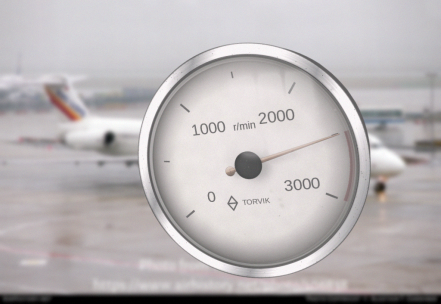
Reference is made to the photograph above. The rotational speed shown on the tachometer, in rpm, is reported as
2500 rpm
